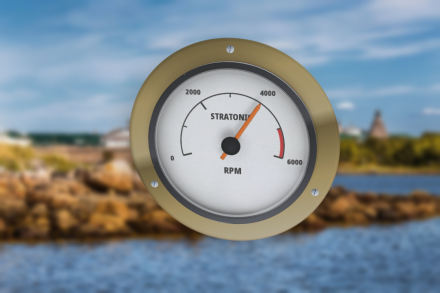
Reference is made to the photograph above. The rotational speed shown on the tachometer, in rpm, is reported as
4000 rpm
